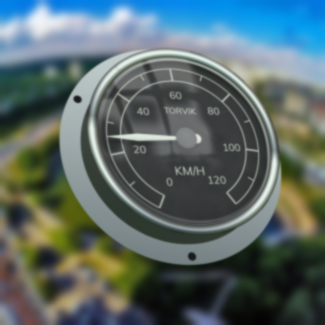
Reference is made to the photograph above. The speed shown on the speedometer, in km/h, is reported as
25 km/h
